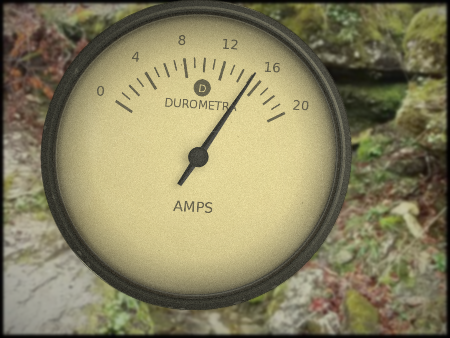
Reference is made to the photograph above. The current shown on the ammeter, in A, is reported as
15 A
